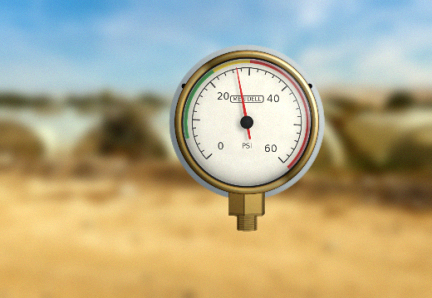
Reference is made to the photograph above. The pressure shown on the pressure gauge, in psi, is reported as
27 psi
